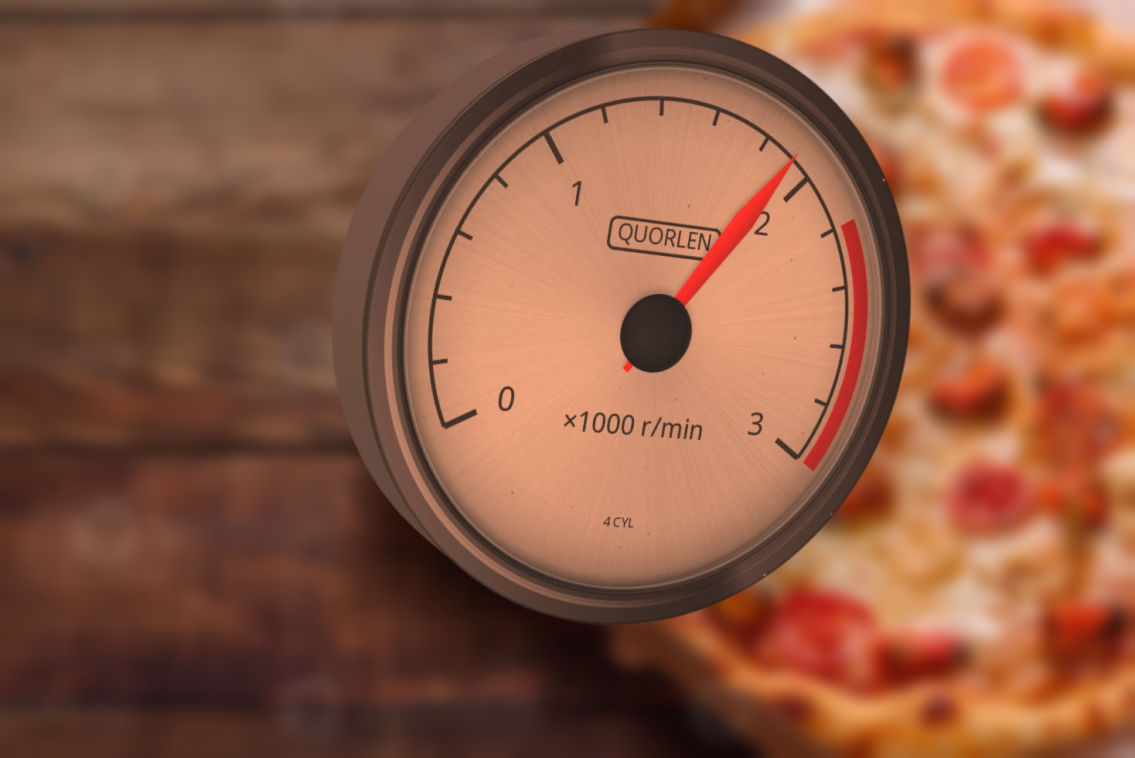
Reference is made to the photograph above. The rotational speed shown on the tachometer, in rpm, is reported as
1900 rpm
